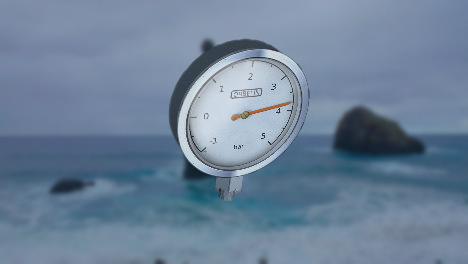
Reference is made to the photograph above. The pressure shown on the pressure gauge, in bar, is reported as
3.75 bar
